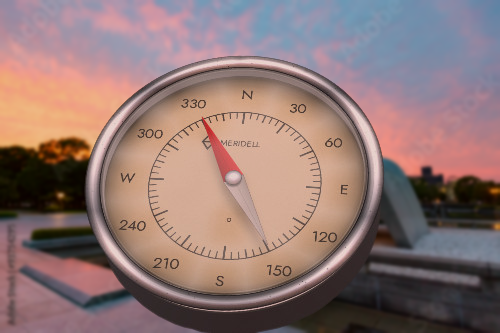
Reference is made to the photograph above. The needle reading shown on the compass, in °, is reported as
330 °
